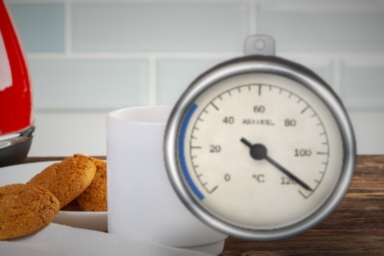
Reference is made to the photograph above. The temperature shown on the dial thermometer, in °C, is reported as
116 °C
